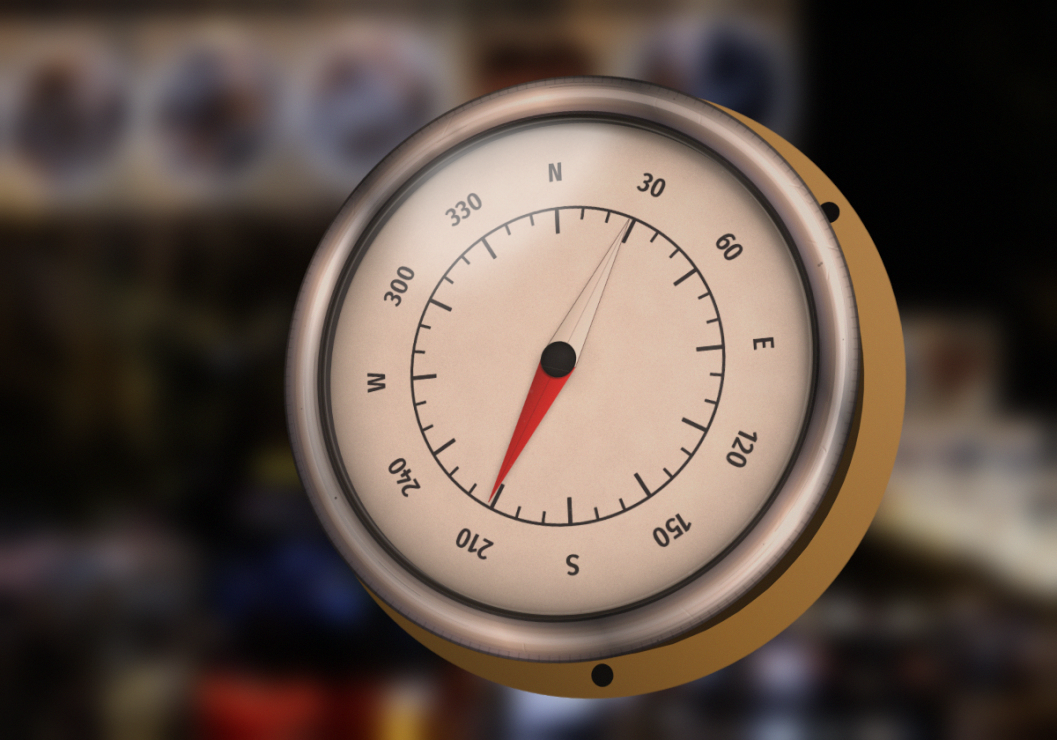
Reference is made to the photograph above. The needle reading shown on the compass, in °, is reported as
210 °
